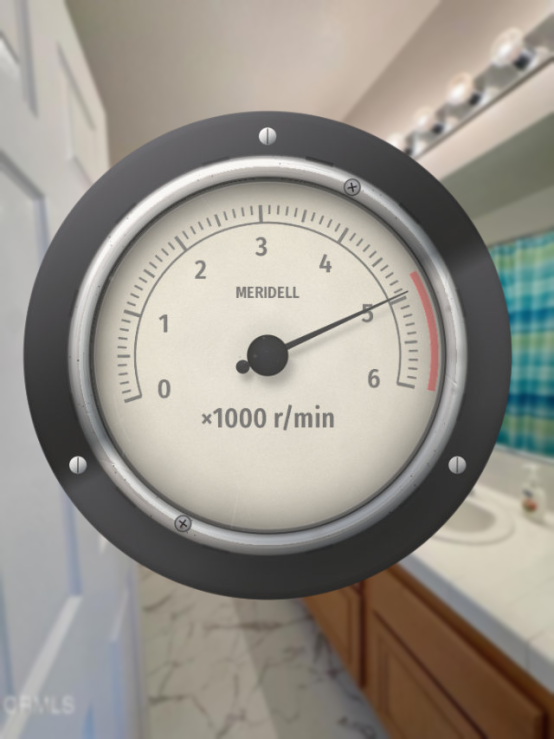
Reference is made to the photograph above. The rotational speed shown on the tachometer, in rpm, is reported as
4950 rpm
